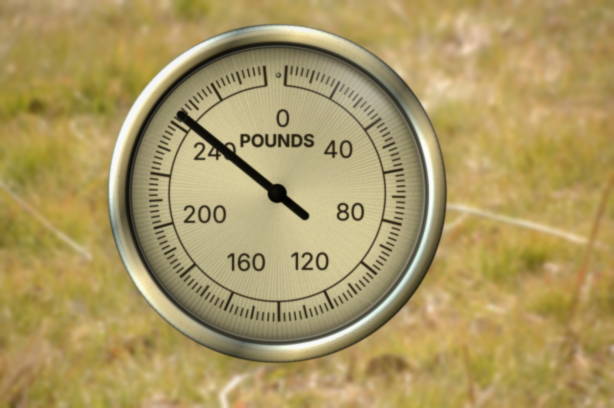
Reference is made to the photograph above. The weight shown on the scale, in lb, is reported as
244 lb
